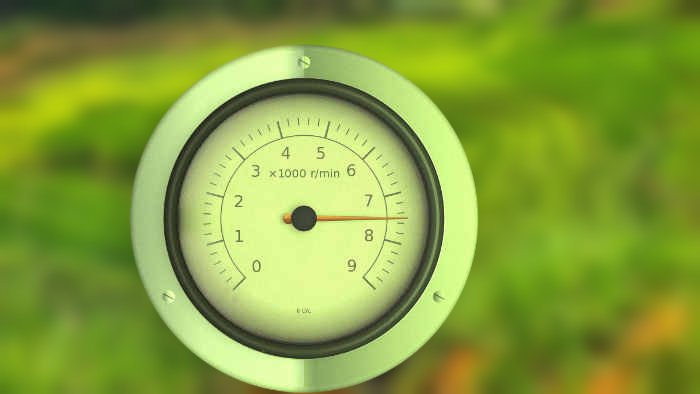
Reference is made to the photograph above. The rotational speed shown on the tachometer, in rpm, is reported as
7500 rpm
